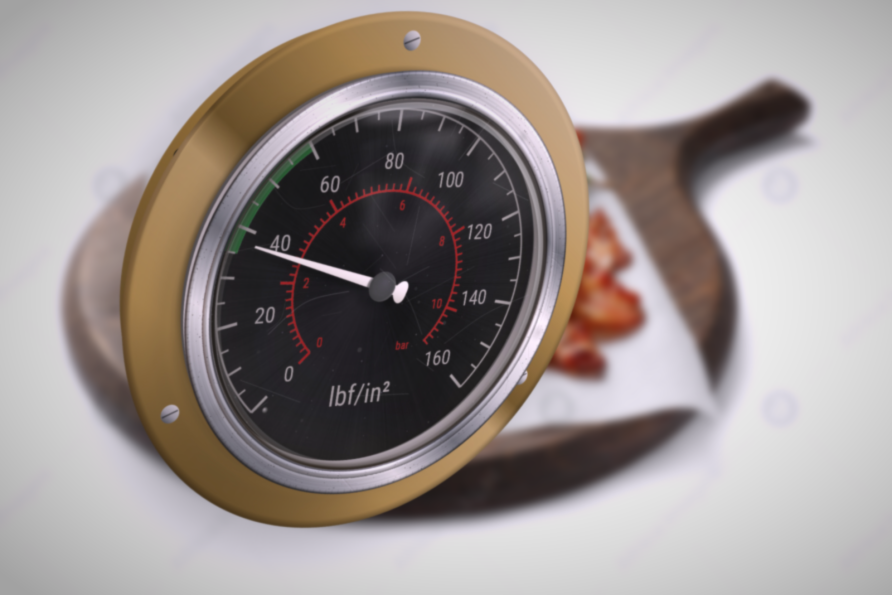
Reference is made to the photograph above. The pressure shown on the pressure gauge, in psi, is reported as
37.5 psi
